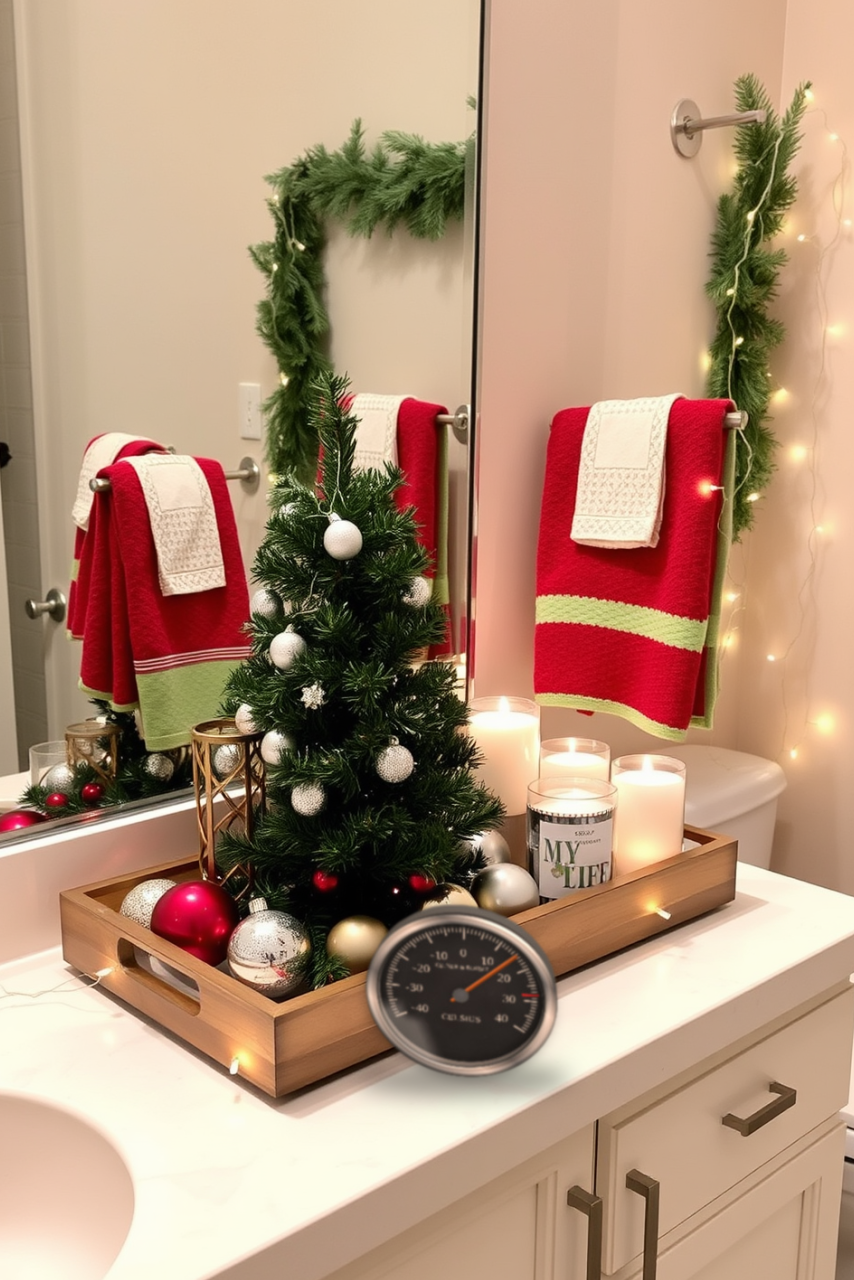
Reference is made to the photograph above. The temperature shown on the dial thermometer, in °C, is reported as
15 °C
